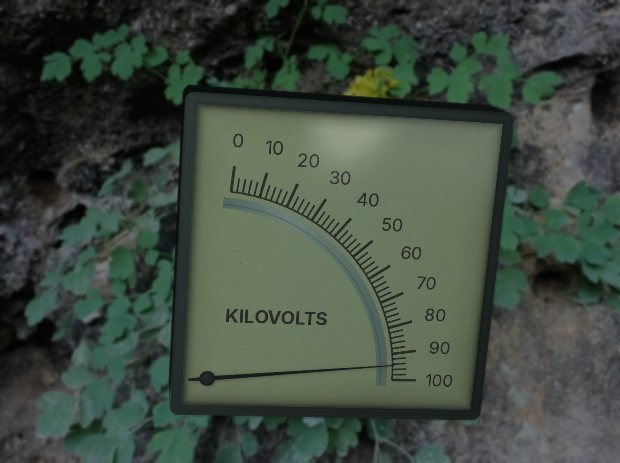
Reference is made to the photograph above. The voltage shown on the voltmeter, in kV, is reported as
94 kV
